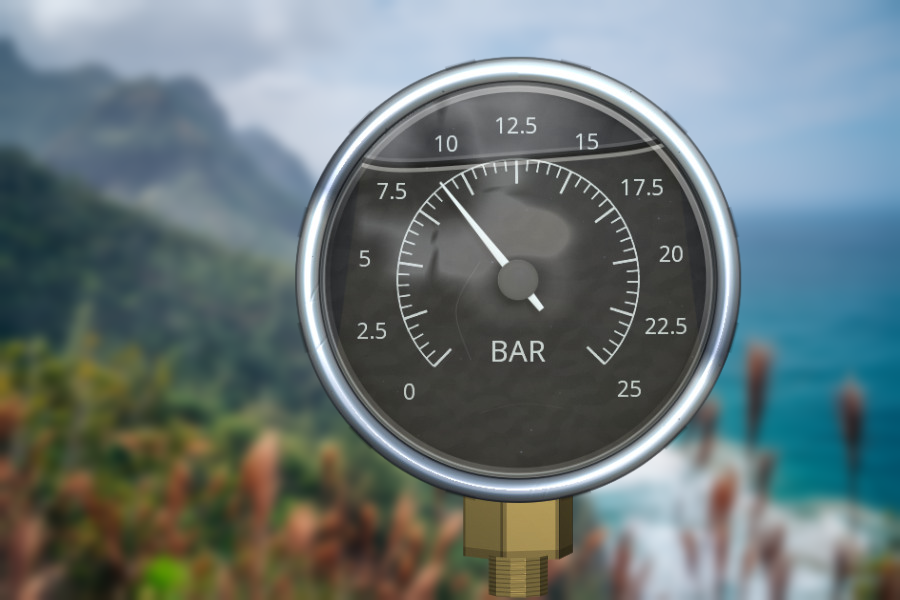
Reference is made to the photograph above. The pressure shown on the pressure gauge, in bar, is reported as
9 bar
